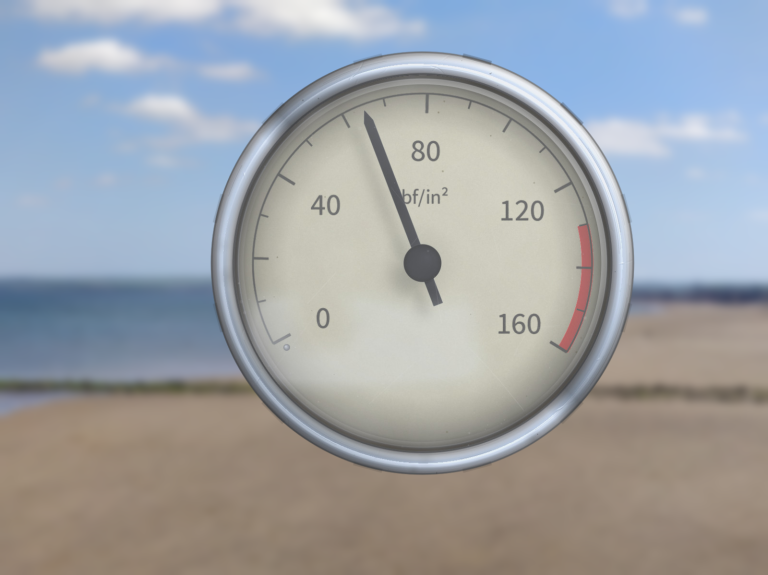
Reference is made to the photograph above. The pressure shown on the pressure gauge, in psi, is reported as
65 psi
